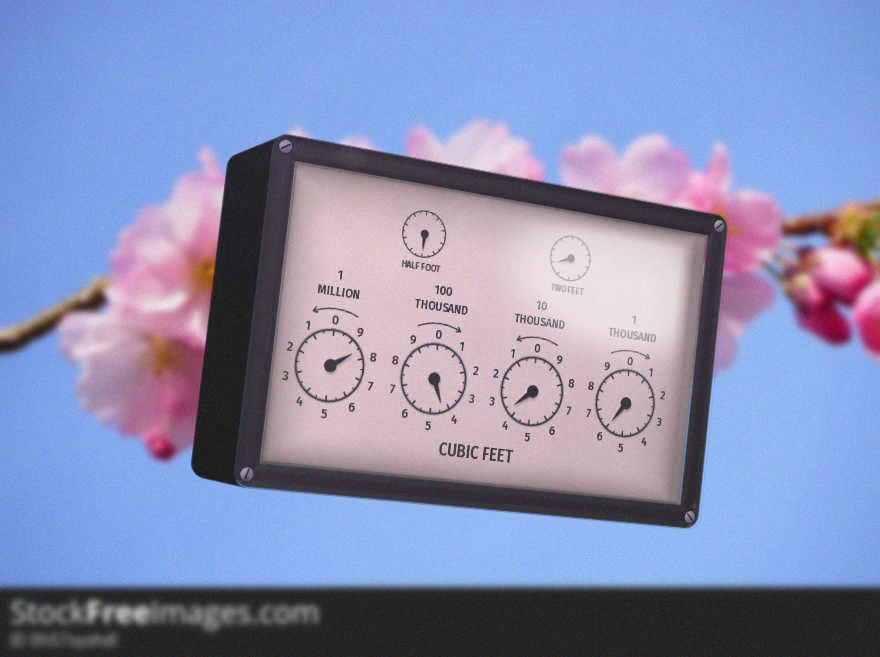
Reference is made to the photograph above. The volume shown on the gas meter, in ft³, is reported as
843600 ft³
